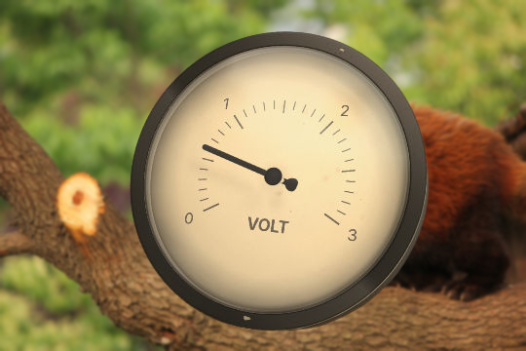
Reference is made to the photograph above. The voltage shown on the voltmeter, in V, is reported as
0.6 V
